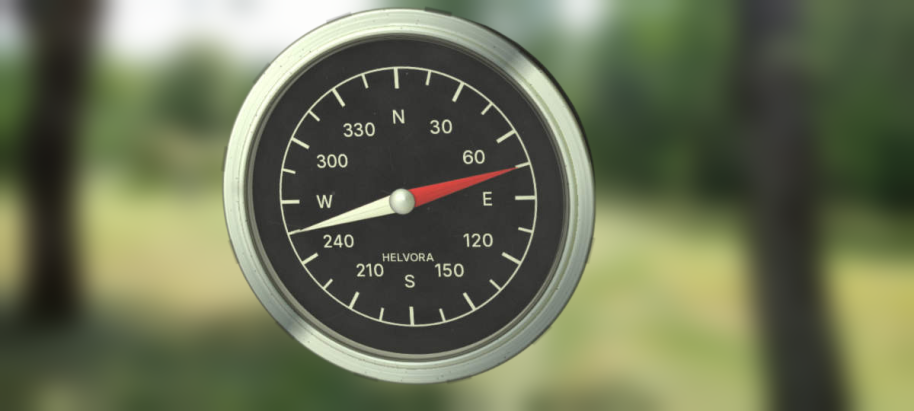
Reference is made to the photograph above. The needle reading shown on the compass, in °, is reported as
75 °
